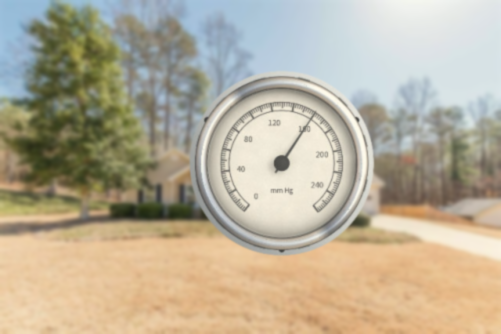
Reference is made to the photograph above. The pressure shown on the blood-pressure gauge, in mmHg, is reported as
160 mmHg
